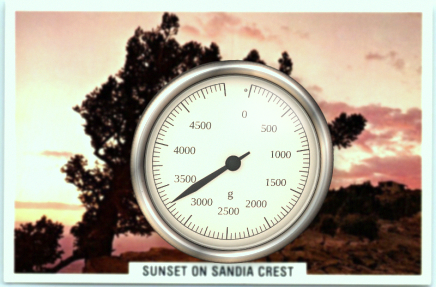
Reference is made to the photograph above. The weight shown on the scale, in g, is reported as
3300 g
